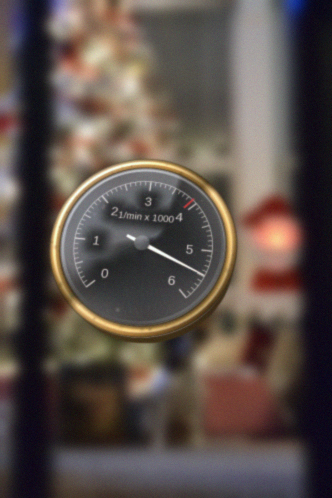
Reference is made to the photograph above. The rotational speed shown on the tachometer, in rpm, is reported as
5500 rpm
